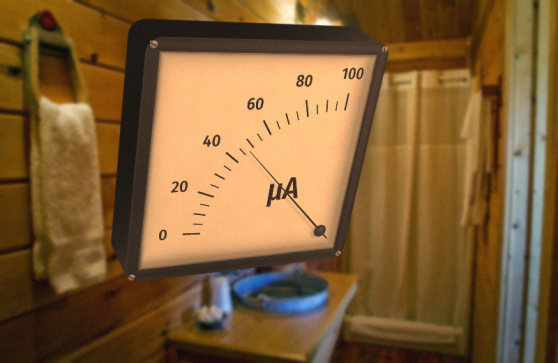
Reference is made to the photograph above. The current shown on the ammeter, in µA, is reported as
47.5 µA
